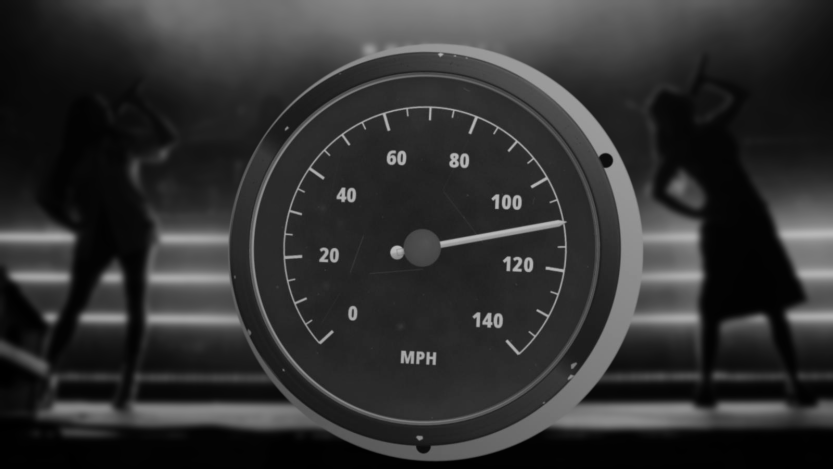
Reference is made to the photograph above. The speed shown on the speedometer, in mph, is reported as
110 mph
